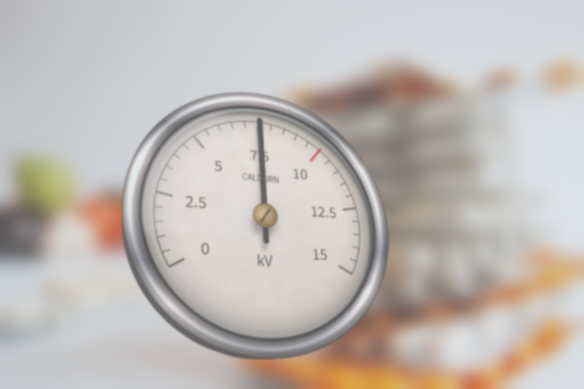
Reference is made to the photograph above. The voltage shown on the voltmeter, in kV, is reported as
7.5 kV
